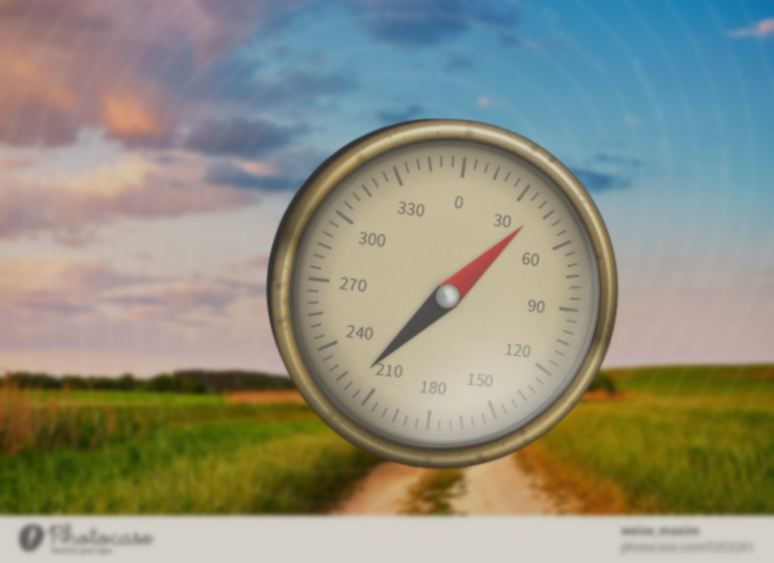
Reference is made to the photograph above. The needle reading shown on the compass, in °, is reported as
40 °
